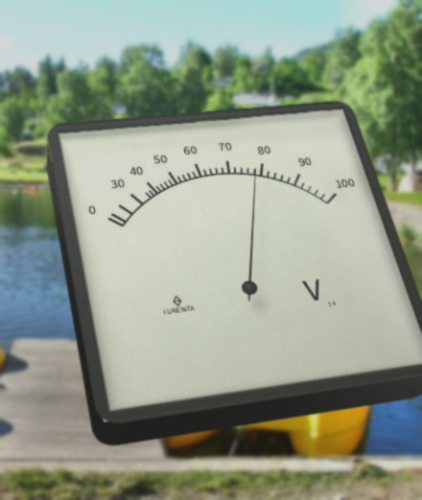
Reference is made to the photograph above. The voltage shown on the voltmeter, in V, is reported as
78 V
